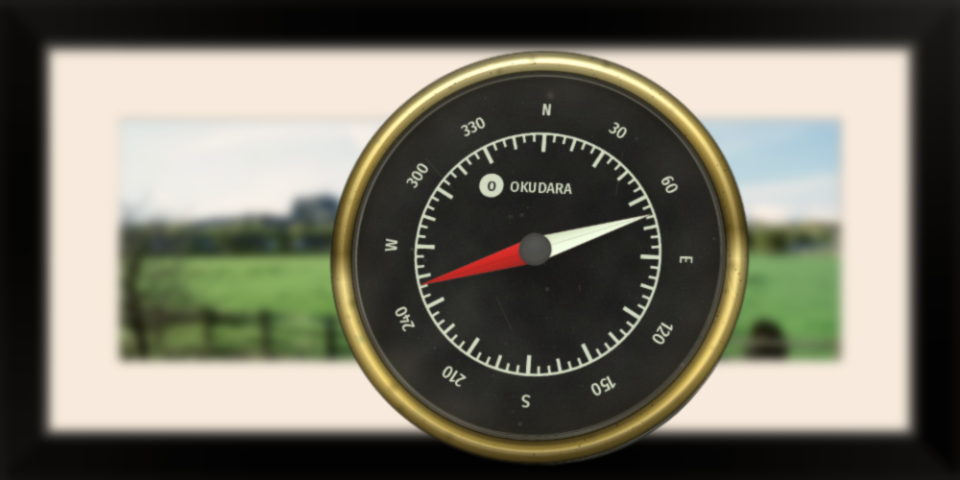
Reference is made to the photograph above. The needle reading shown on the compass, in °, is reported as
250 °
